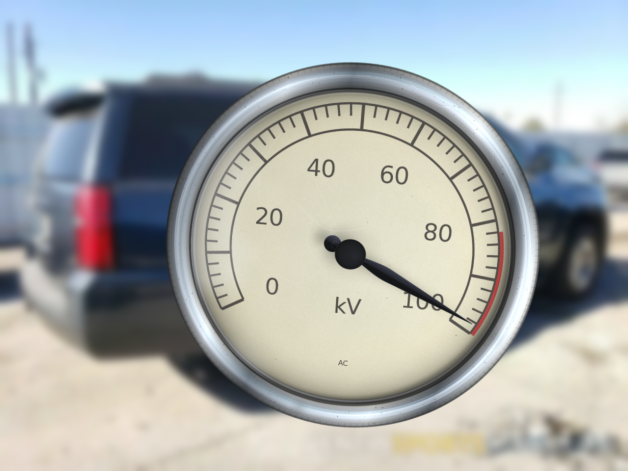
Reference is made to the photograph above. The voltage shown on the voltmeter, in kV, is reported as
98 kV
